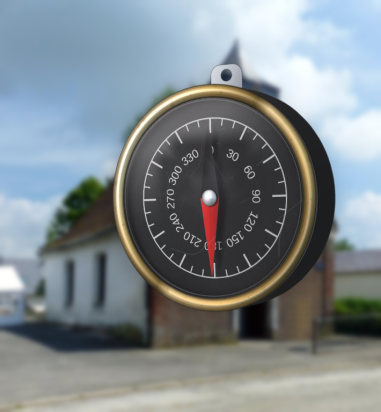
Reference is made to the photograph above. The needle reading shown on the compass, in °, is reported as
180 °
